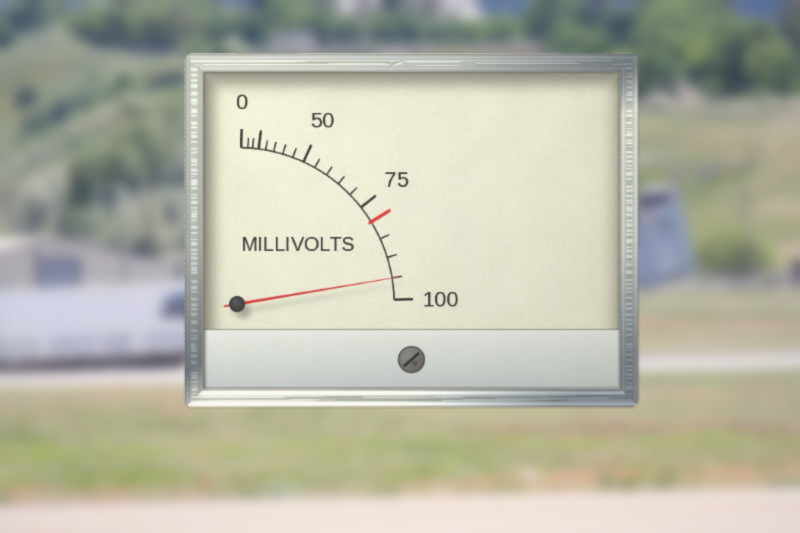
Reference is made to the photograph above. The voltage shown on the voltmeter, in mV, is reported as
95 mV
